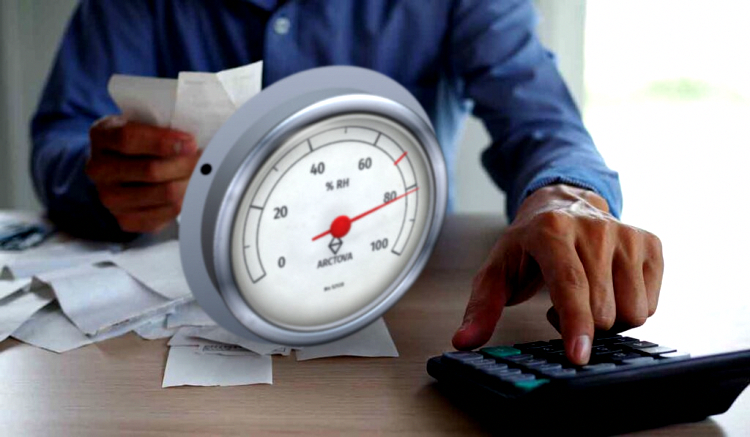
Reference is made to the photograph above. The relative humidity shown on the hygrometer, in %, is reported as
80 %
